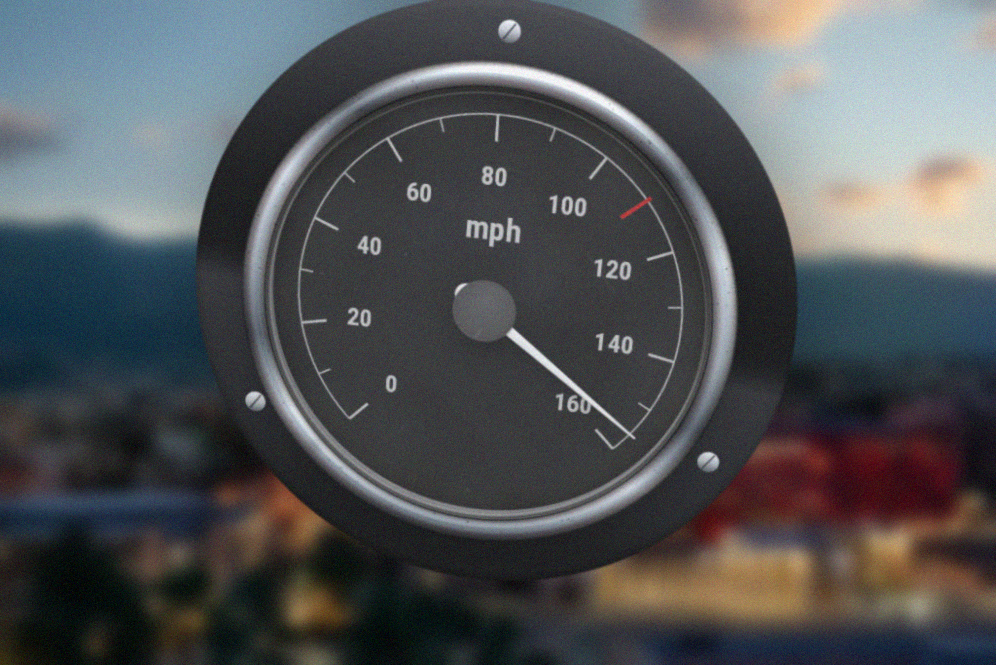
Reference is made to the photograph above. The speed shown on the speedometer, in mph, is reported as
155 mph
